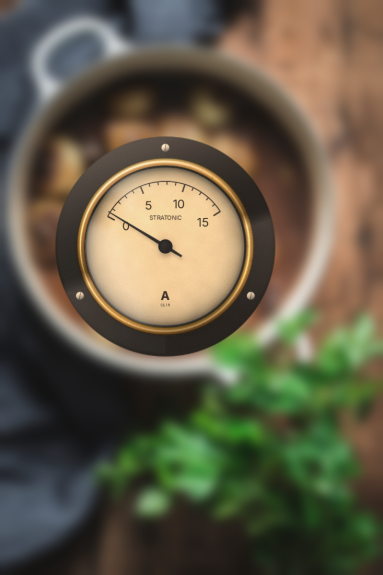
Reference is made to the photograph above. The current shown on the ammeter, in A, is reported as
0.5 A
